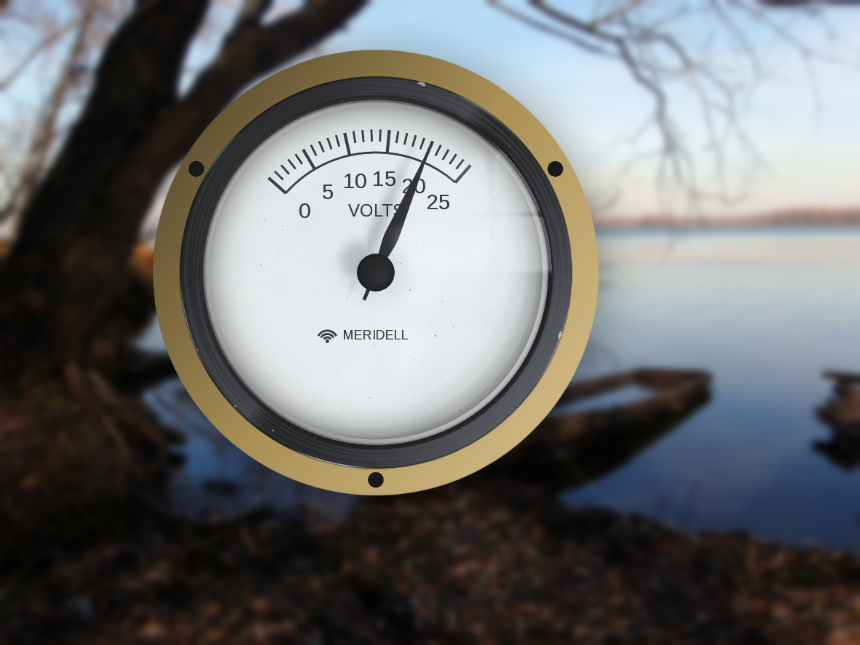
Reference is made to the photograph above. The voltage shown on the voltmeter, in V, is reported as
20 V
